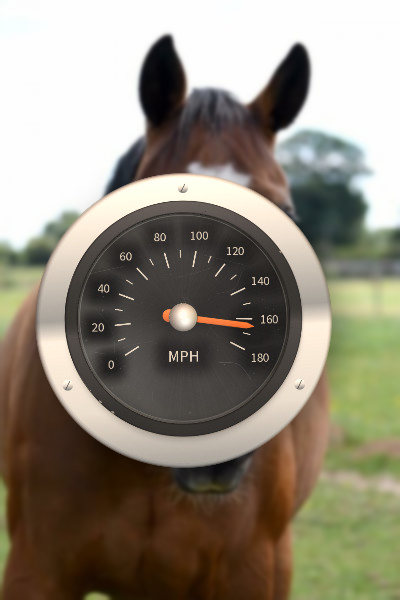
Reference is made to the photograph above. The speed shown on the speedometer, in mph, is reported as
165 mph
